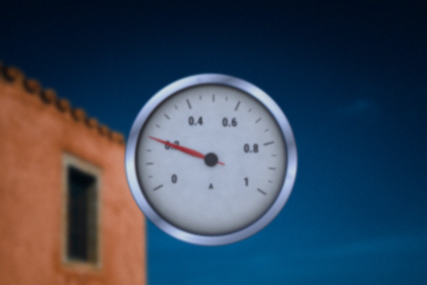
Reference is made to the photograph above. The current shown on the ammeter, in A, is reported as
0.2 A
